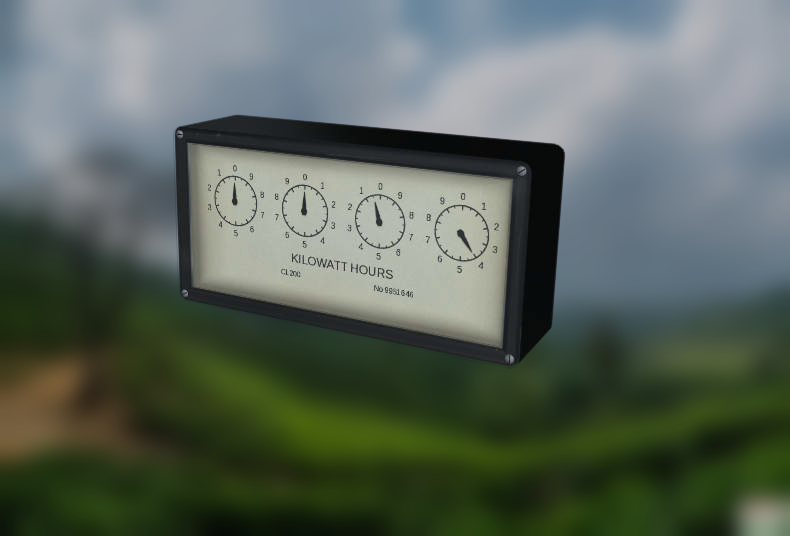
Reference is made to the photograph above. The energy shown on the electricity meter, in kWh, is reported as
4 kWh
